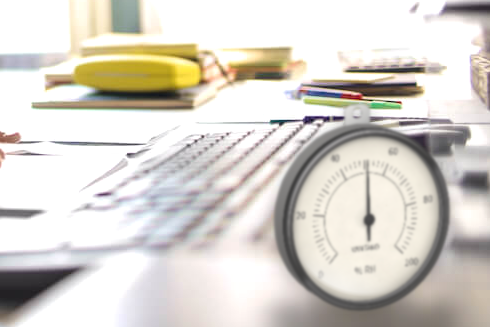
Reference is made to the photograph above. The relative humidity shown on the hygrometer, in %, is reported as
50 %
